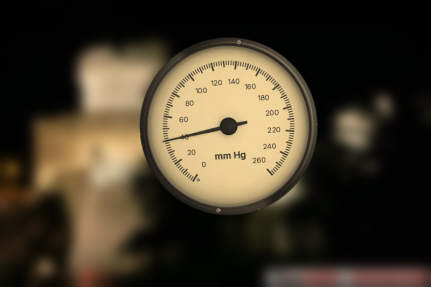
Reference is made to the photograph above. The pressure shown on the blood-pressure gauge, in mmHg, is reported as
40 mmHg
